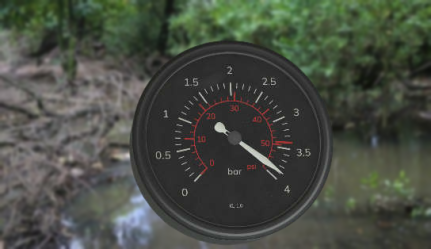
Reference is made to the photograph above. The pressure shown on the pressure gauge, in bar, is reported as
3.9 bar
